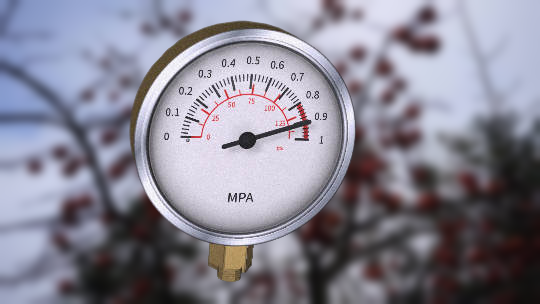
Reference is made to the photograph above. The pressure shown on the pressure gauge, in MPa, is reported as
0.9 MPa
